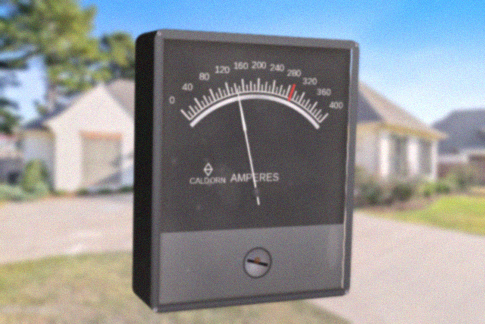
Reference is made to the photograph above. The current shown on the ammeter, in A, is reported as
140 A
